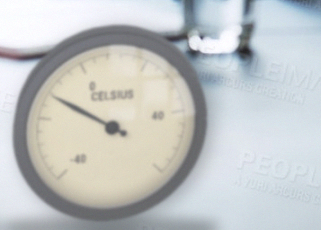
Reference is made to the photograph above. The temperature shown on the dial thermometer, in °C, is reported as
-12 °C
